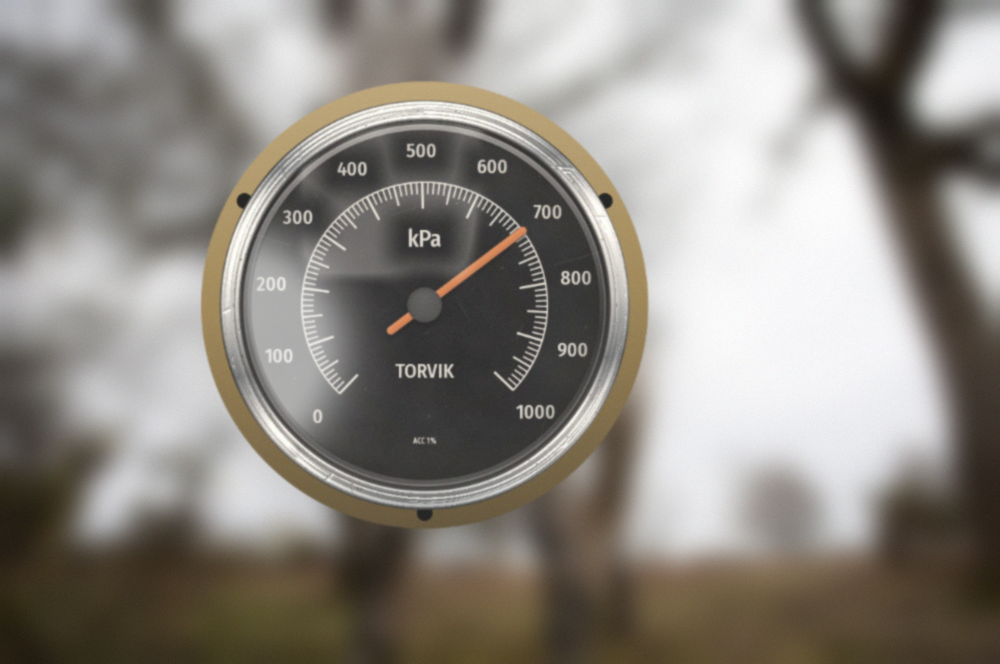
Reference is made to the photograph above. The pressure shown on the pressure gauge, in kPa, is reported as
700 kPa
